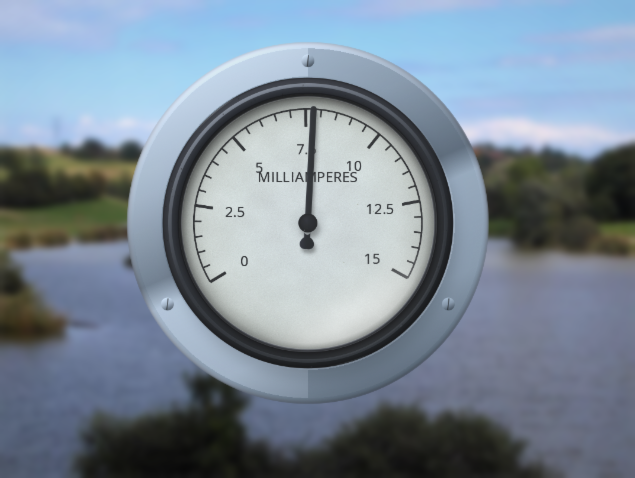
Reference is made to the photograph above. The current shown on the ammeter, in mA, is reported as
7.75 mA
